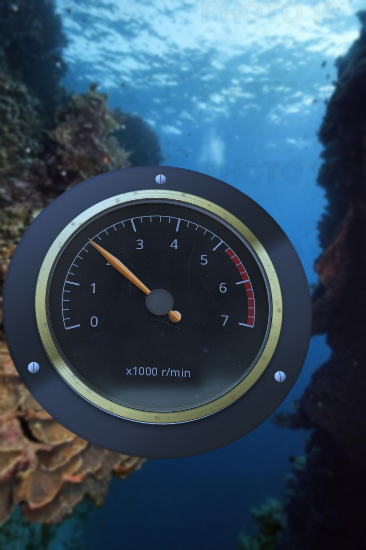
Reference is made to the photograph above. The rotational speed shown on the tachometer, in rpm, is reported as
2000 rpm
